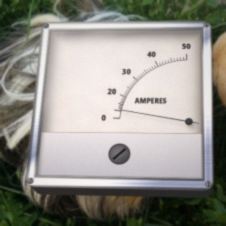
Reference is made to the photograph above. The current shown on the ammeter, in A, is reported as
10 A
